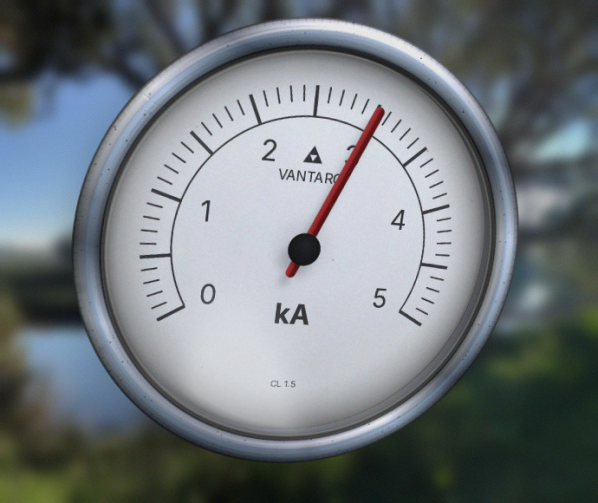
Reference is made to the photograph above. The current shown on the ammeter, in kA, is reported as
3 kA
